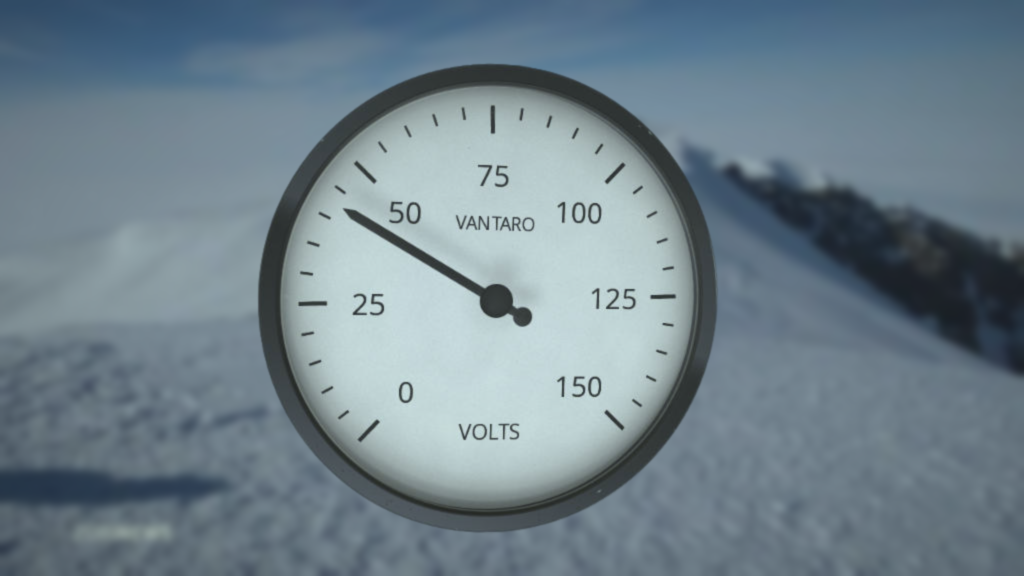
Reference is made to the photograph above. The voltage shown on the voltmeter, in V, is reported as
42.5 V
